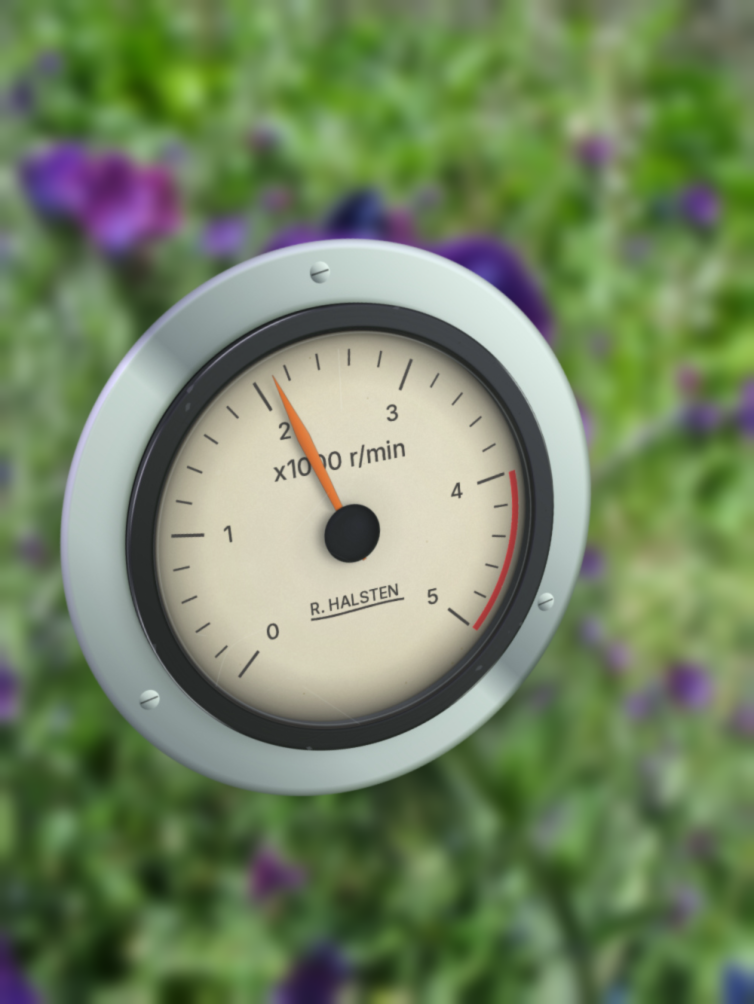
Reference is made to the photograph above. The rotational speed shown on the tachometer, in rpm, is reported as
2100 rpm
